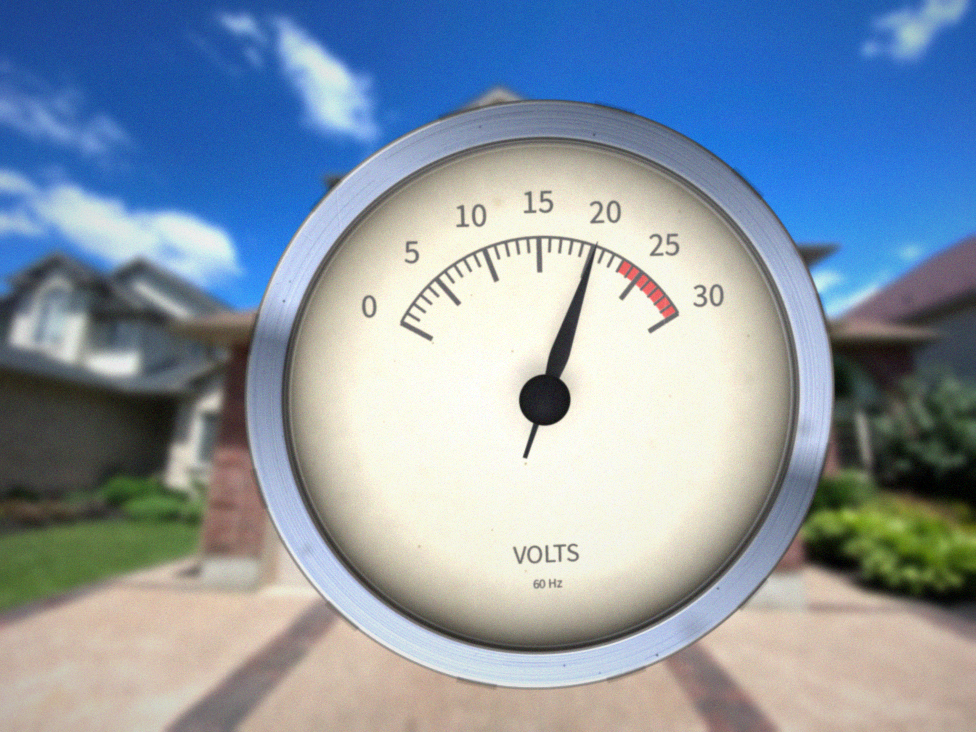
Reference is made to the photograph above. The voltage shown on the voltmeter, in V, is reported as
20 V
